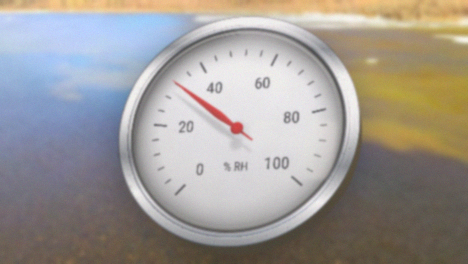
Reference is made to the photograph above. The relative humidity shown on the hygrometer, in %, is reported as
32 %
